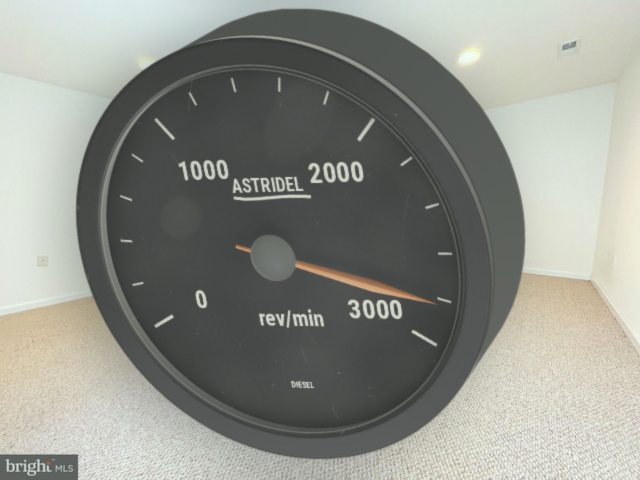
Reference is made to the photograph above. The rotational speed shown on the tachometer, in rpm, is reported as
2800 rpm
